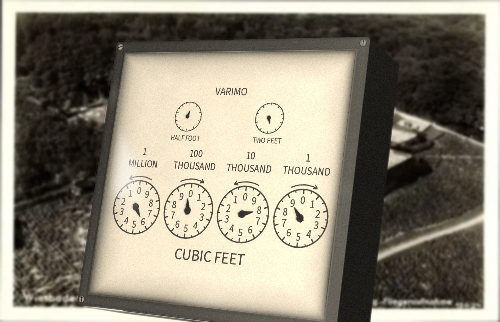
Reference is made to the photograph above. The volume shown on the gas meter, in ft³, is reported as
597900 ft³
